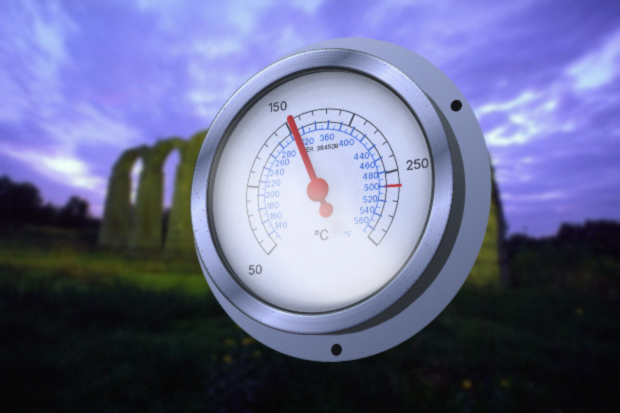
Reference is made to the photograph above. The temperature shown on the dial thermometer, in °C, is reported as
155 °C
